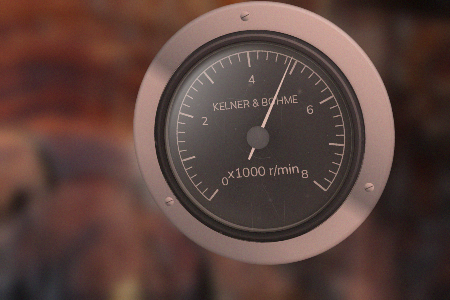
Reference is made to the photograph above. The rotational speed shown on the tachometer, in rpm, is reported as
4900 rpm
